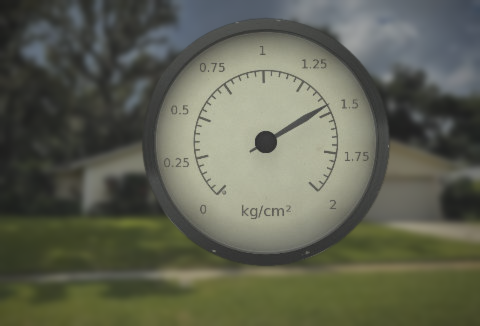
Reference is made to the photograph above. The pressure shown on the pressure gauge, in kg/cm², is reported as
1.45 kg/cm²
